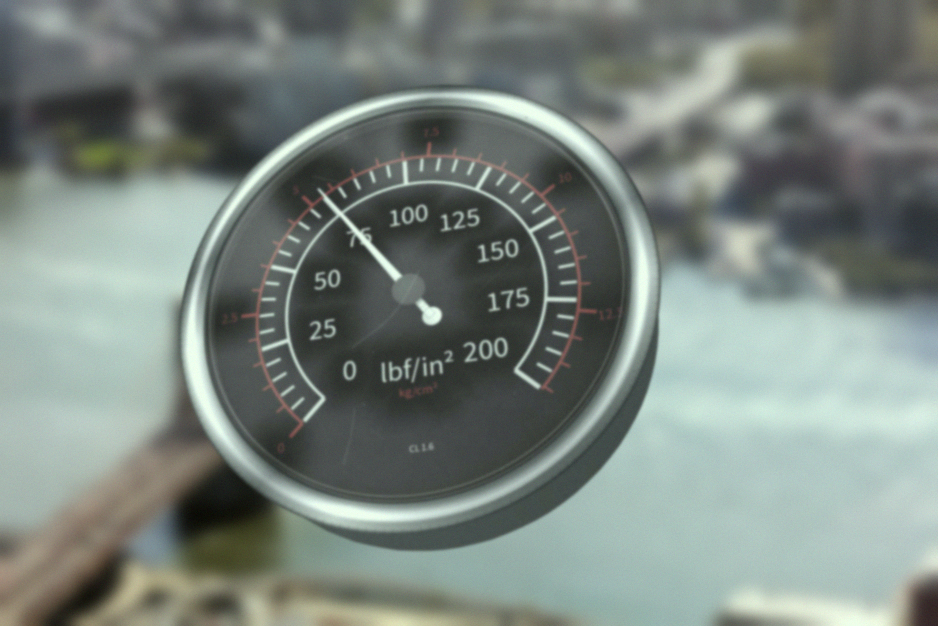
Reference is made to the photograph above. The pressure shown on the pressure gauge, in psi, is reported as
75 psi
